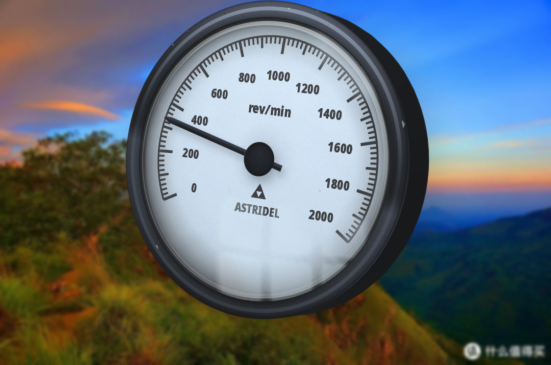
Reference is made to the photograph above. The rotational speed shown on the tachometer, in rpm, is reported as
340 rpm
